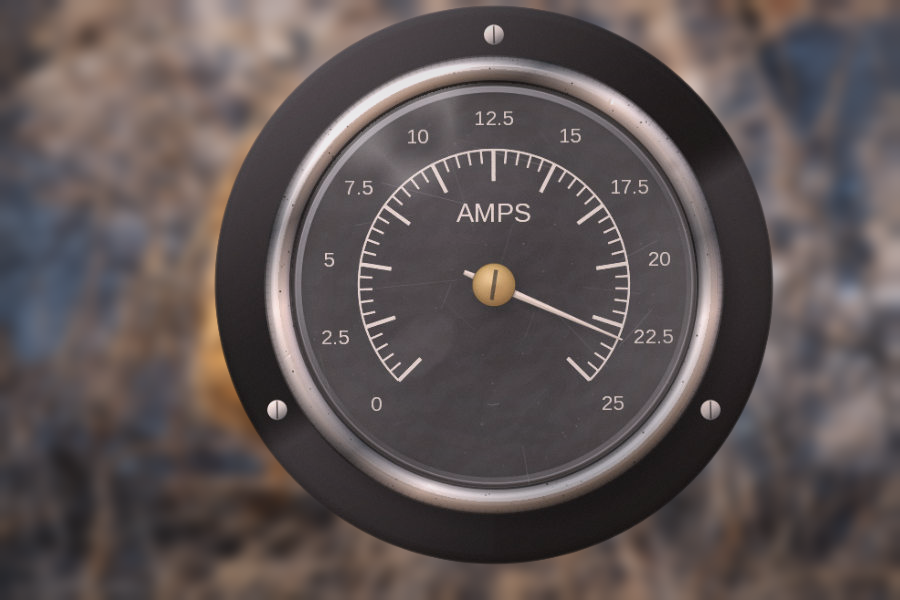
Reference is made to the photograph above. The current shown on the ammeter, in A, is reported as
23 A
